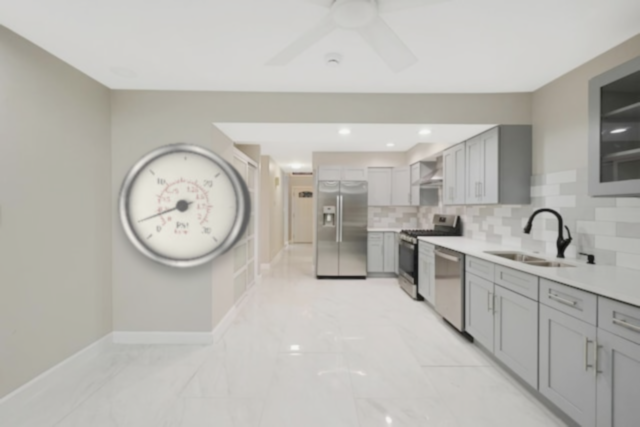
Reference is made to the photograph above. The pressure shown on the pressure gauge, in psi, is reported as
2.5 psi
